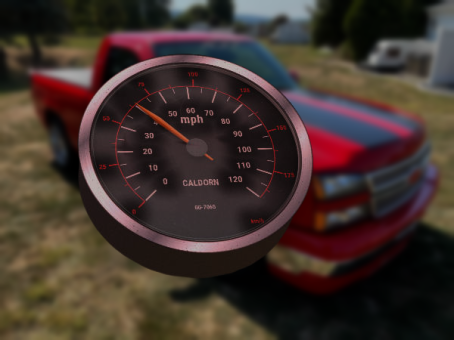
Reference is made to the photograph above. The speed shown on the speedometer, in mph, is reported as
40 mph
